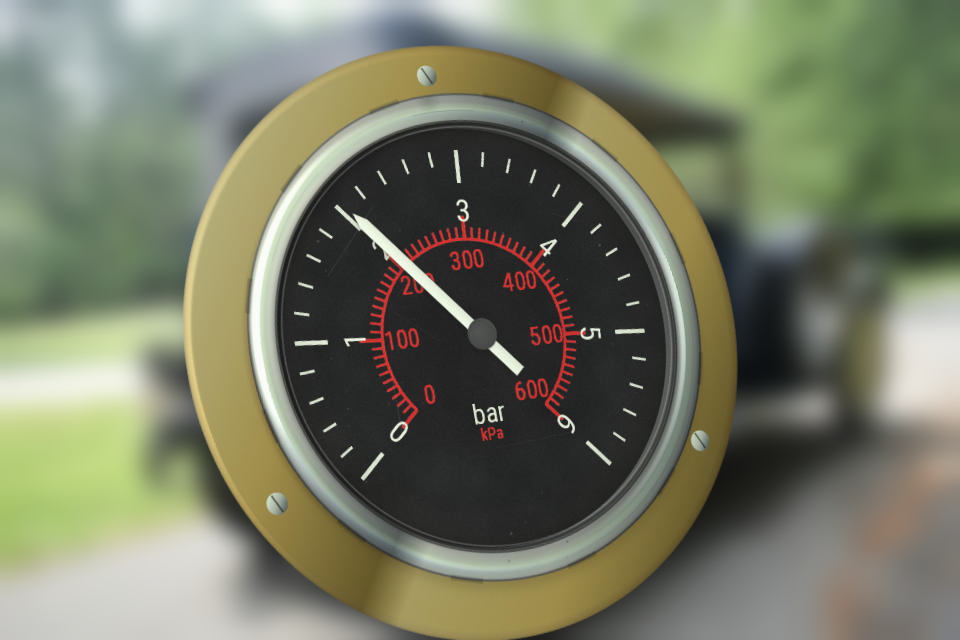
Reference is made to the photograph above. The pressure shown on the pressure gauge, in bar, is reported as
2 bar
